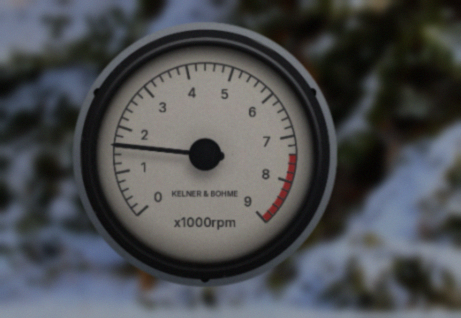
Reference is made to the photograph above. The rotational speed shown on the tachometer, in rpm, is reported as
1600 rpm
